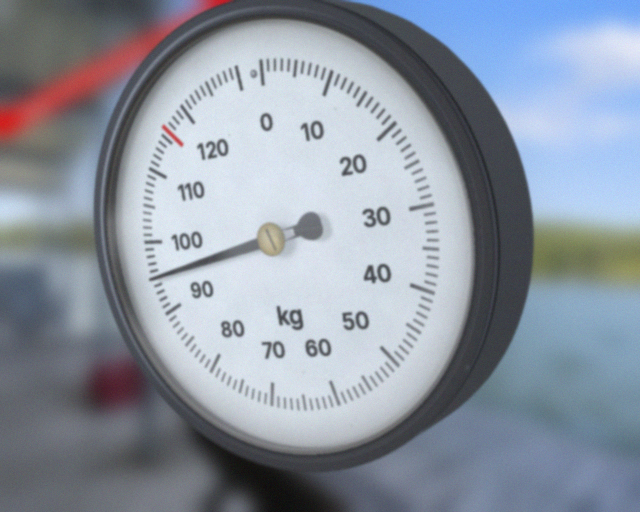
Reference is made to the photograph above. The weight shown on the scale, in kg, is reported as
95 kg
